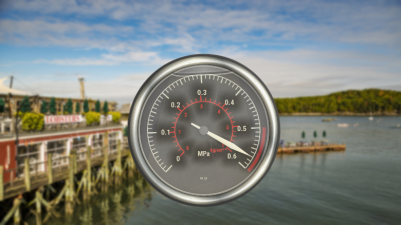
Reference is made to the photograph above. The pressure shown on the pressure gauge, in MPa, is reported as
0.57 MPa
